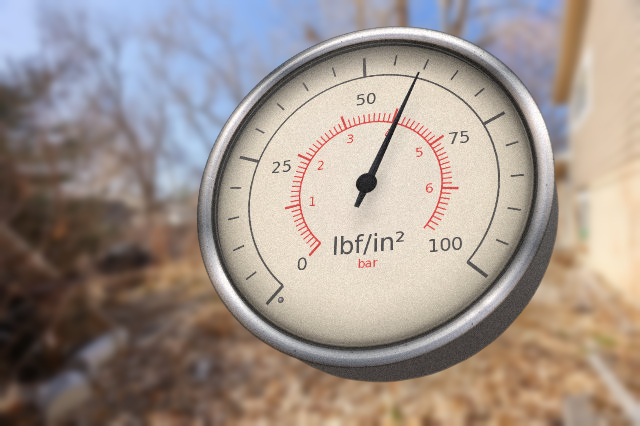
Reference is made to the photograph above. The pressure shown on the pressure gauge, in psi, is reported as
60 psi
